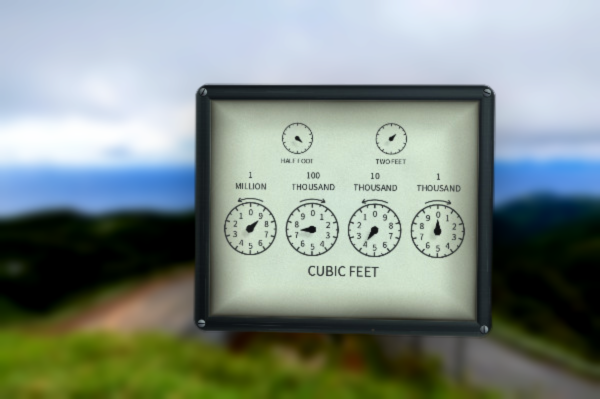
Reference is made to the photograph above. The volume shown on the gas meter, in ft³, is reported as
874000 ft³
